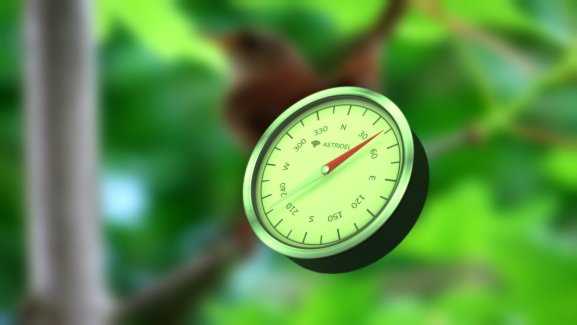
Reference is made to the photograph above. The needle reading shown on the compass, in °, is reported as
45 °
